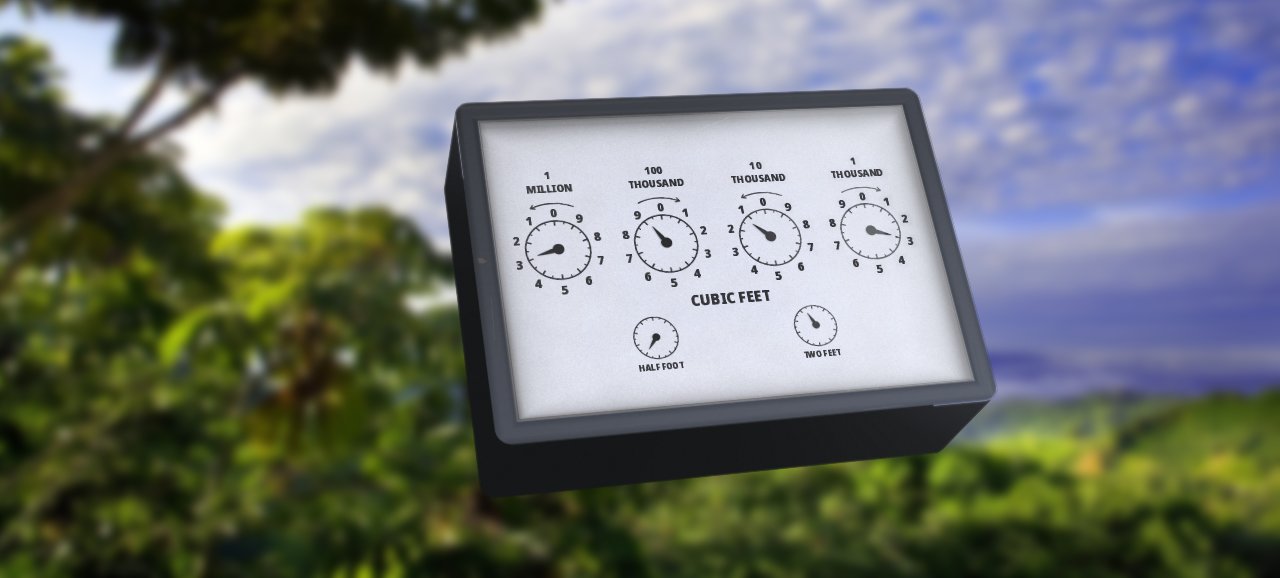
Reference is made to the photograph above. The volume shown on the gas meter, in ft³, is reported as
291300 ft³
